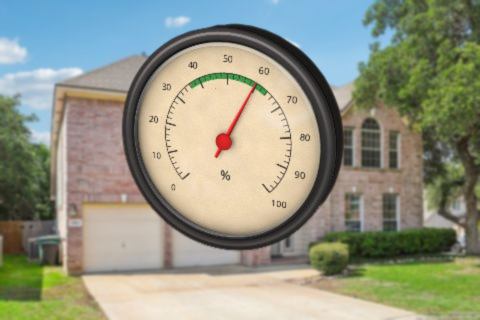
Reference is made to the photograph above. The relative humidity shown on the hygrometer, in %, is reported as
60 %
